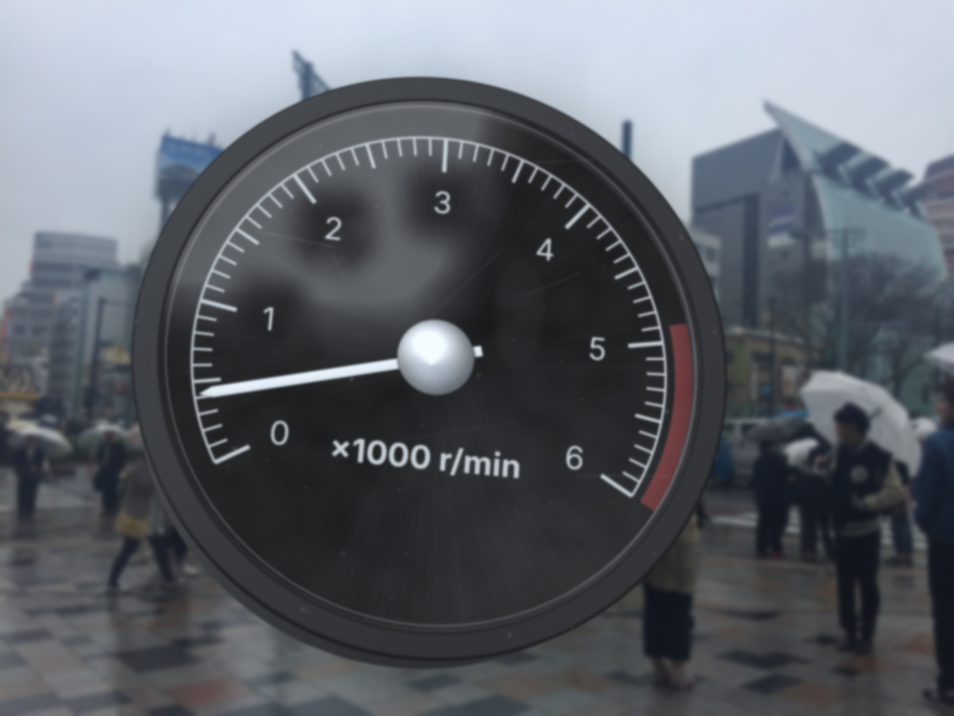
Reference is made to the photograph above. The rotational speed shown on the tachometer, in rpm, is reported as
400 rpm
